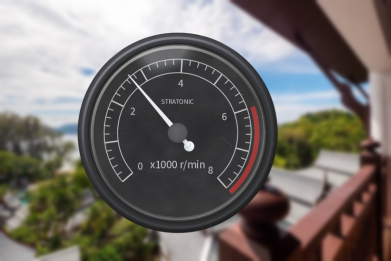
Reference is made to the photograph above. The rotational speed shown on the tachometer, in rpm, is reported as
2700 rpm
